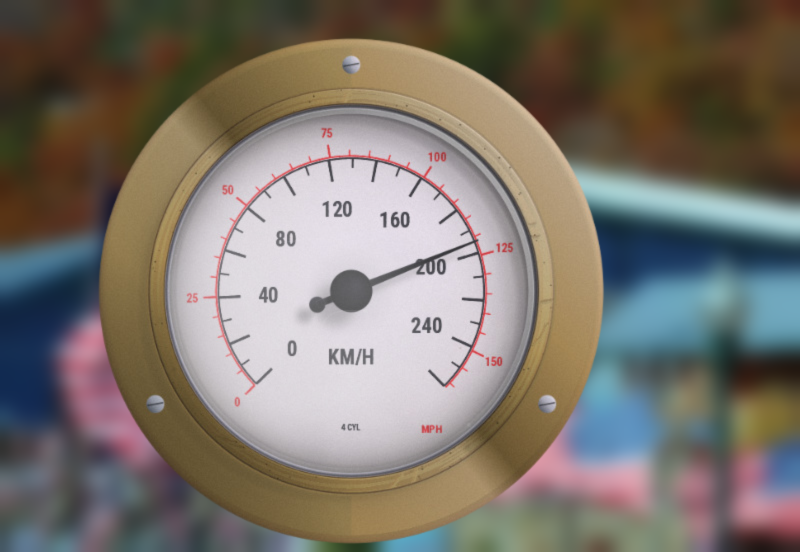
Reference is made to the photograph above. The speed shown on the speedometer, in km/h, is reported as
195 km/h
